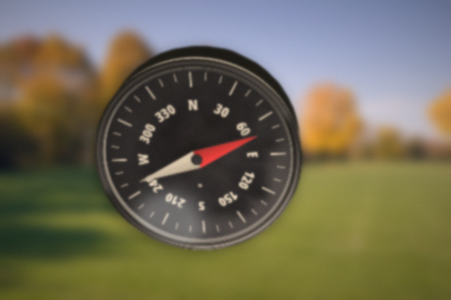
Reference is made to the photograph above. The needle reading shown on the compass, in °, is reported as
70 °
